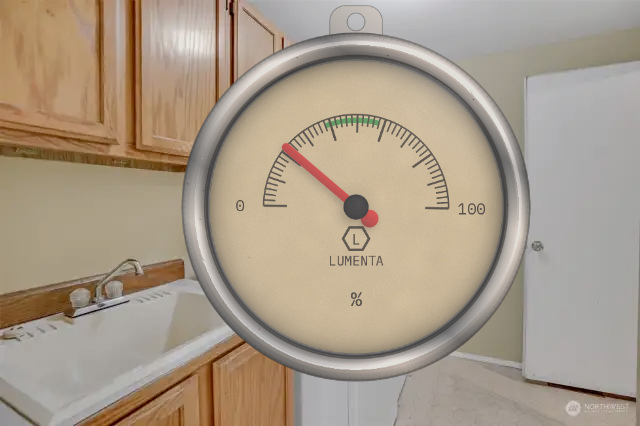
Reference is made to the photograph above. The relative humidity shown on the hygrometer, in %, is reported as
22 %
